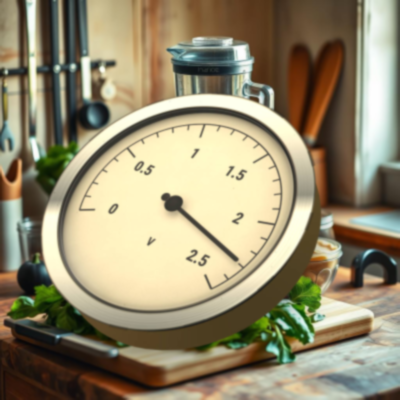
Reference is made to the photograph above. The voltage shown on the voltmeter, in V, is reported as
2.3 V
